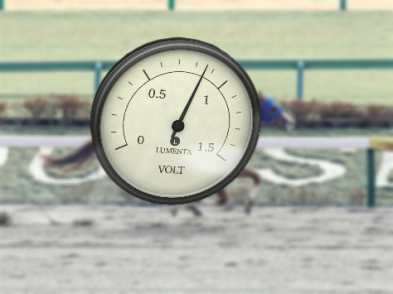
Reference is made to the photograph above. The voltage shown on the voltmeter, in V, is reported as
0.85 V
